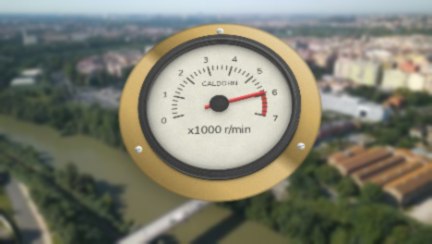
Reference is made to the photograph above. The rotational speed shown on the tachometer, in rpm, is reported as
6000 rpm
